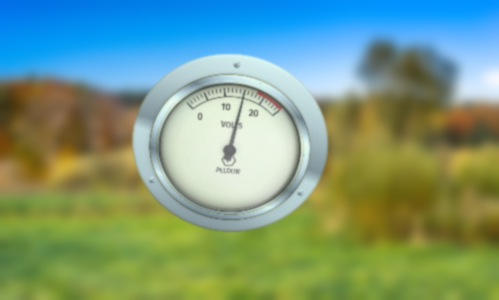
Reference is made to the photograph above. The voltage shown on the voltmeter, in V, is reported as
15 V
